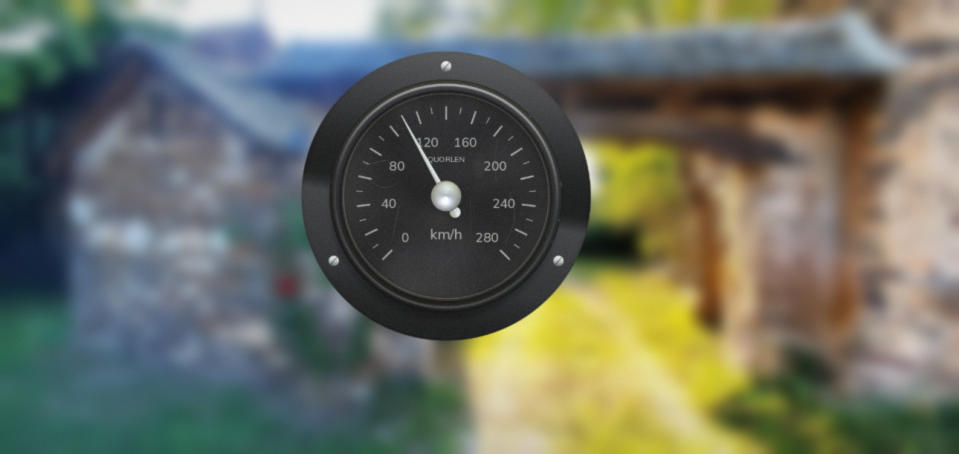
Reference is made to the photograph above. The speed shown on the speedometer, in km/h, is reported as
110 km/h
